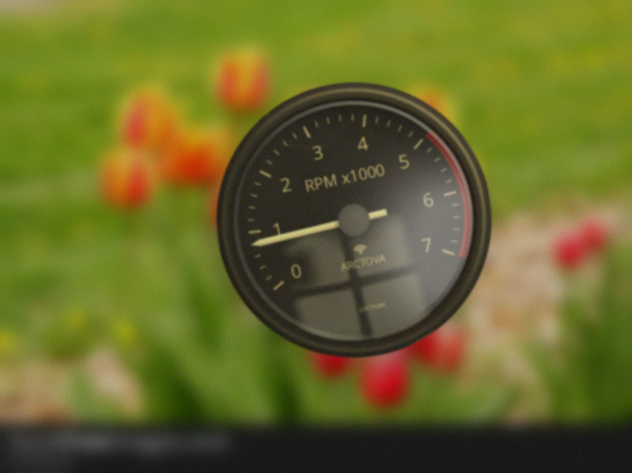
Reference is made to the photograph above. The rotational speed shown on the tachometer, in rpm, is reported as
800 rpm
